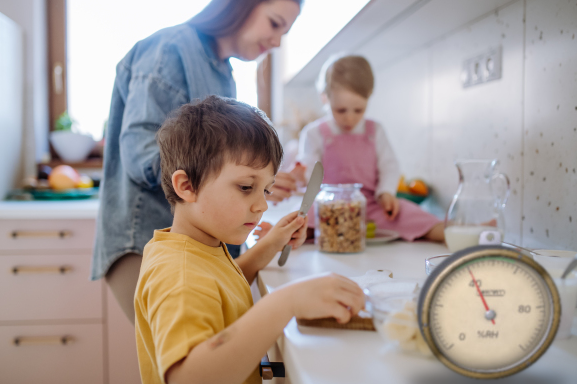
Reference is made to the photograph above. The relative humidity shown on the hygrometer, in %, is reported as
40 %
